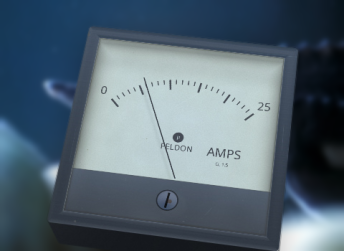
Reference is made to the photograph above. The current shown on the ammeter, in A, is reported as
6 A
